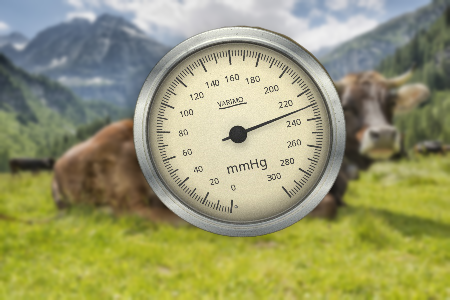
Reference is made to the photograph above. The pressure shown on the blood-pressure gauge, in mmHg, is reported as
230 mmHg
